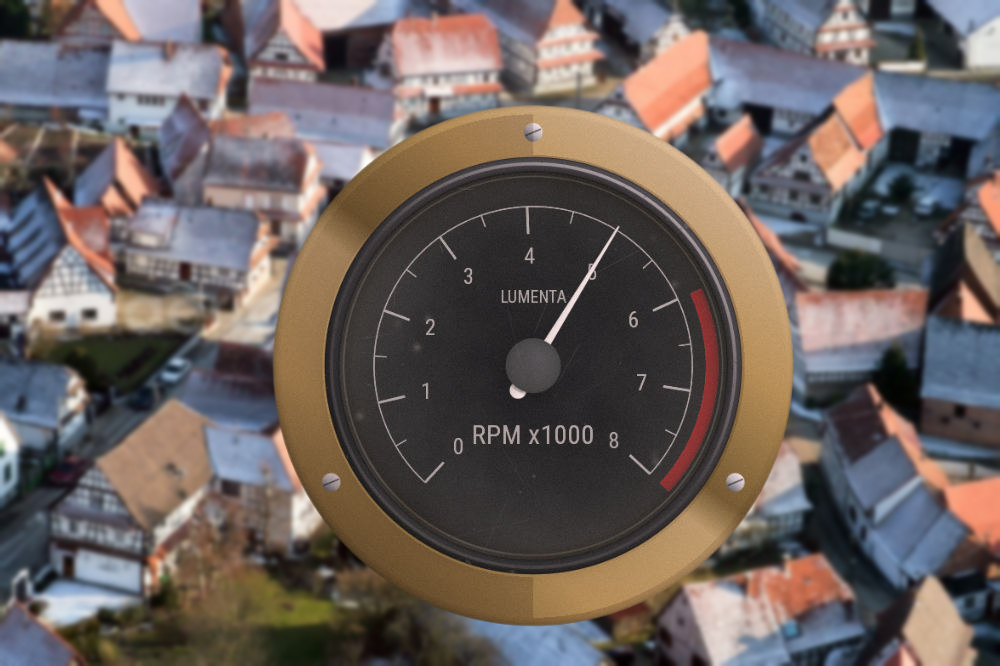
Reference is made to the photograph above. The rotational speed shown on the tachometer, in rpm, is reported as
5000 rpm
